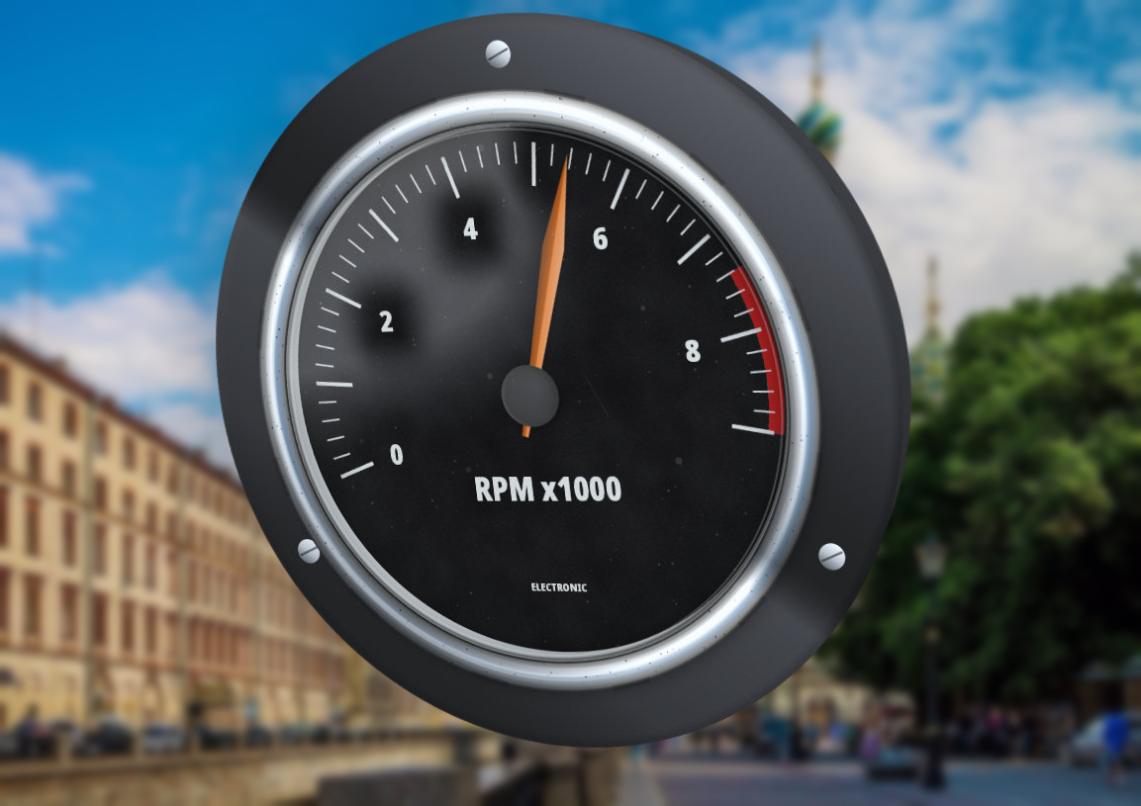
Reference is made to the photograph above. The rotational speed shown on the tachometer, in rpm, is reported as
5400 rpm
